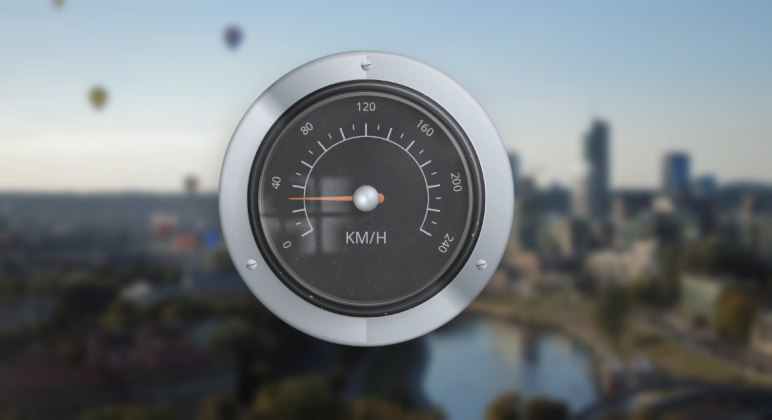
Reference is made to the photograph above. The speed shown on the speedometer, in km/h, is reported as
30 km/h
